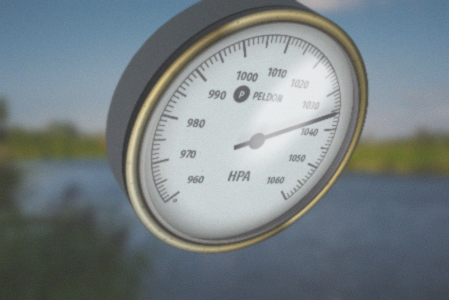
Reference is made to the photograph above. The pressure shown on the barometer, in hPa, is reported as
1035 hPa
